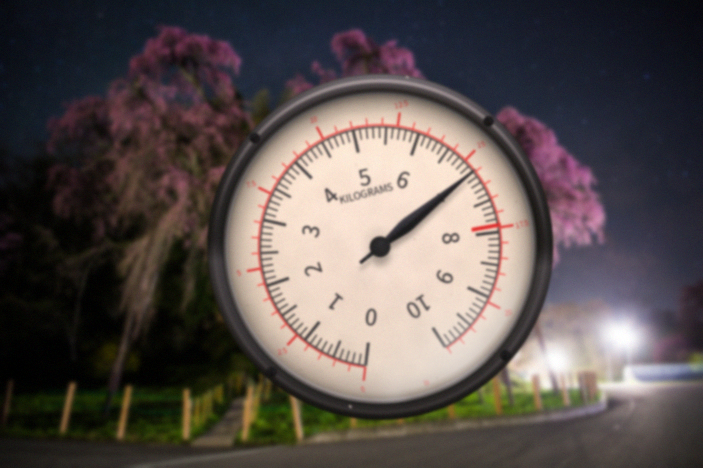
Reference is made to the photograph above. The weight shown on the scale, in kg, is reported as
7 kg
